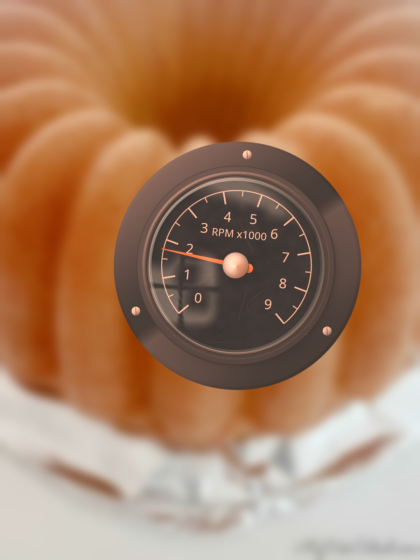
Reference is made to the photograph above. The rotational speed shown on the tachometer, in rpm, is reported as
1750 rpm
